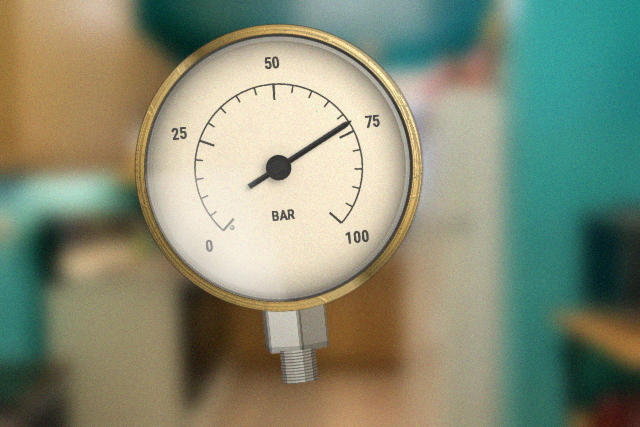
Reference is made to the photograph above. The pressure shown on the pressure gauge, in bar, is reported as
72.5 bar
